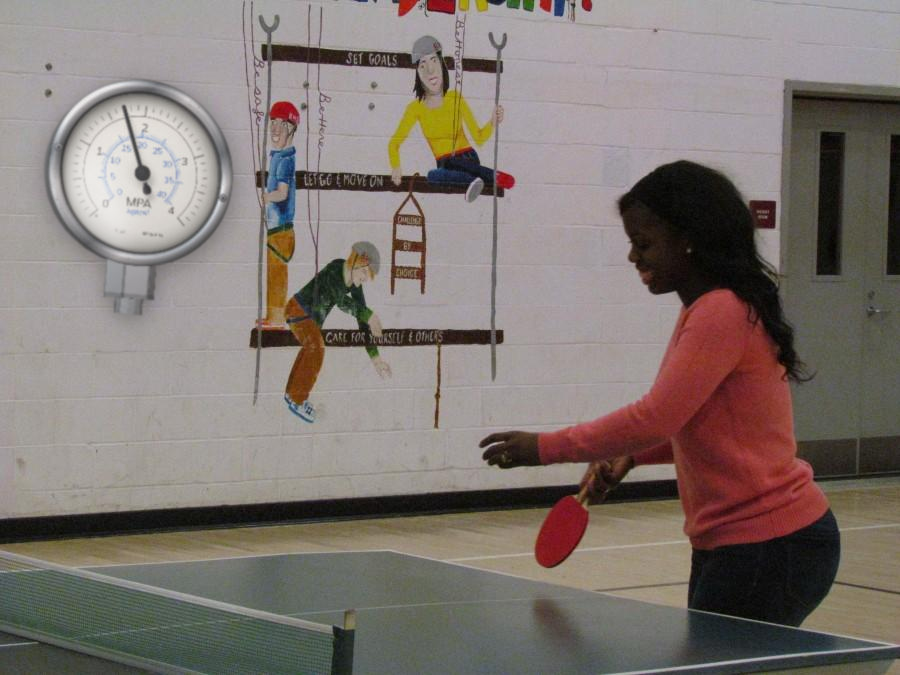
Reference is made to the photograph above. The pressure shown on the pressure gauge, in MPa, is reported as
1.7 MPa
